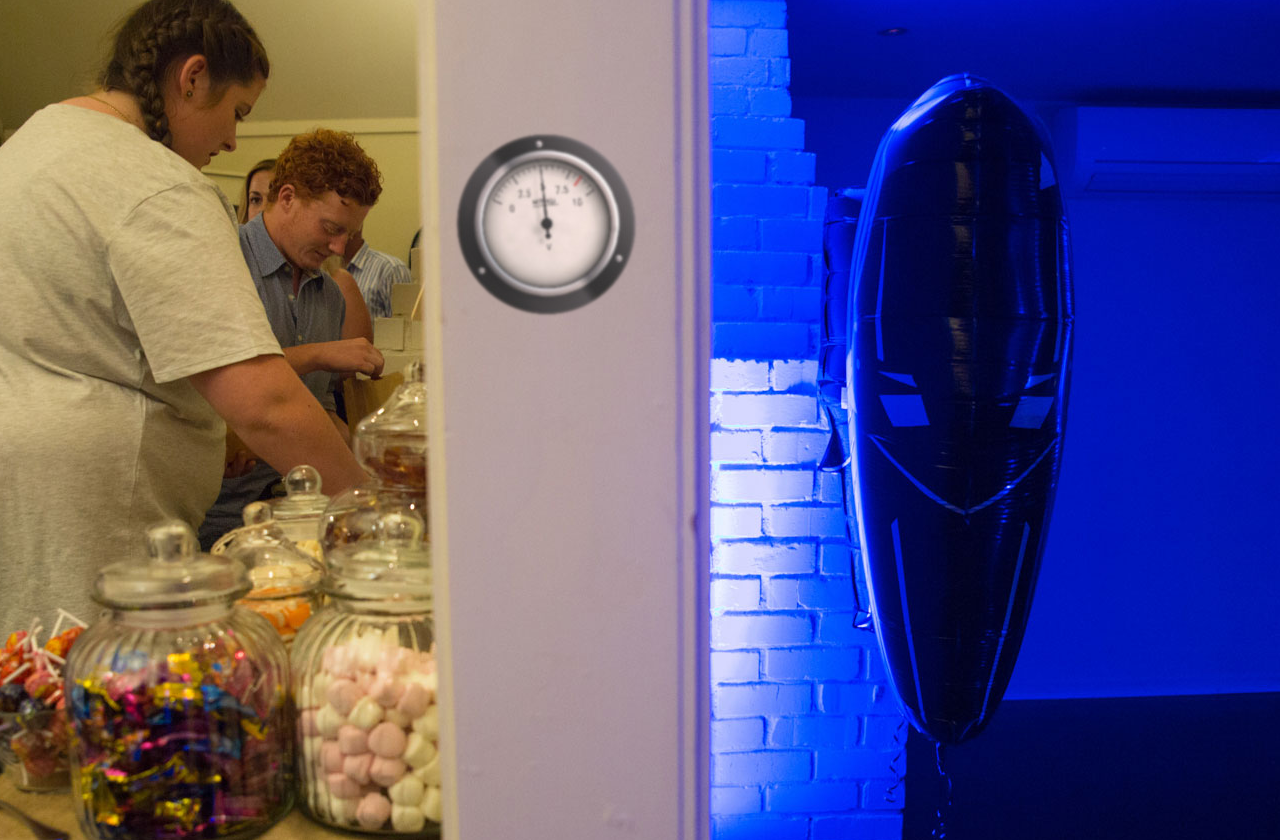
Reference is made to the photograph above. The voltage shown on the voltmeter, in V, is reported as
5 V
